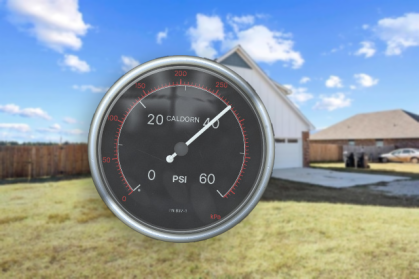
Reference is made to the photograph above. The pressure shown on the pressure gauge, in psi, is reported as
40 psi
